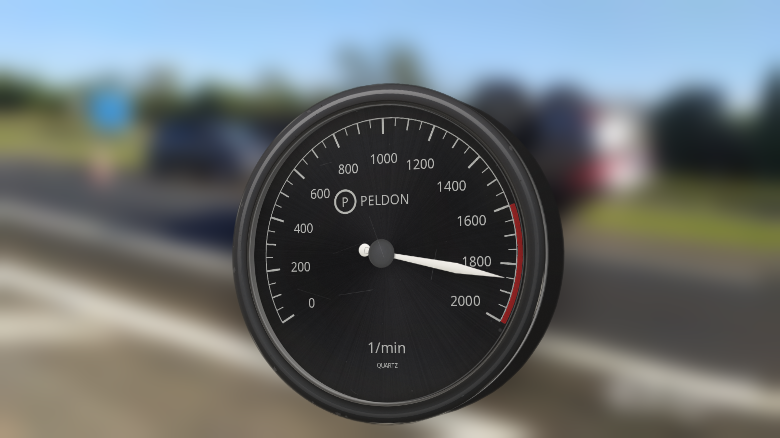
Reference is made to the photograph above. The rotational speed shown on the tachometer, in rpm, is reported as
1850 rpm
